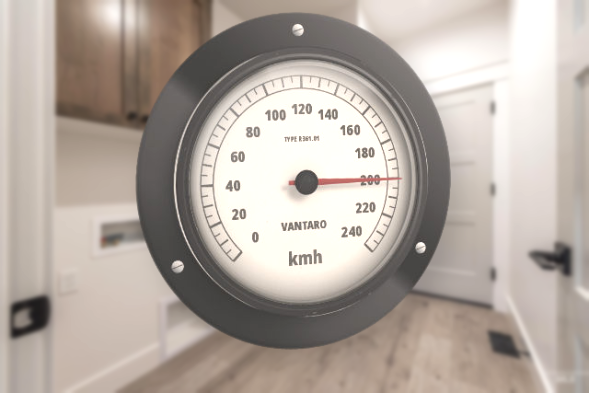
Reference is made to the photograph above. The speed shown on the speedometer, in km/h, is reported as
200 km/h
